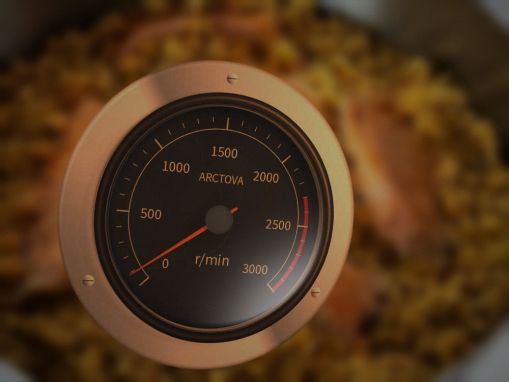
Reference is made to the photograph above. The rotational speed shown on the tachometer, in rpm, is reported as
100 rpm
